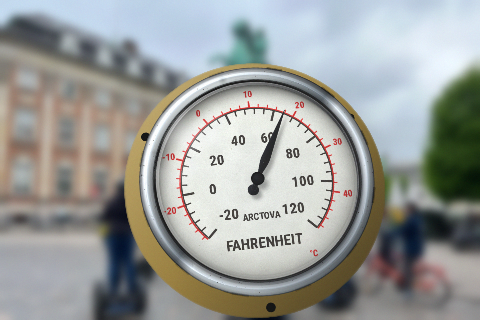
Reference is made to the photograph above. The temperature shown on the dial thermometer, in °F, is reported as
64 °F
